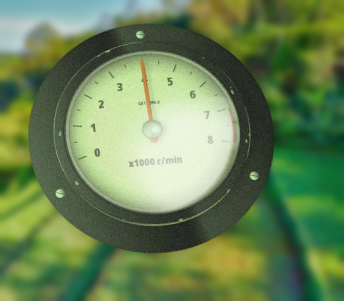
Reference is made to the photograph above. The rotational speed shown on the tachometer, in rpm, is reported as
4000 rpm
